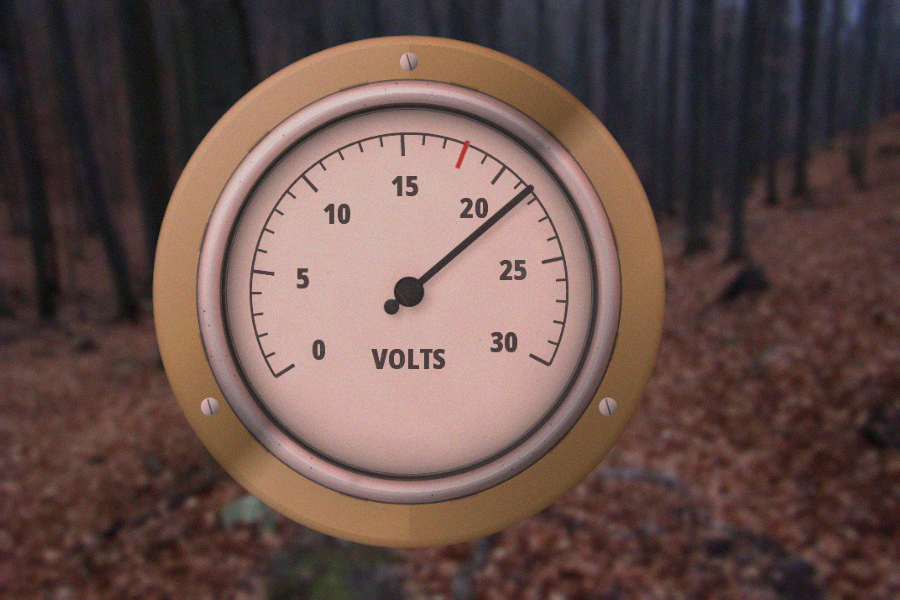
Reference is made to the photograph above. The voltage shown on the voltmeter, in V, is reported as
21.5 V
